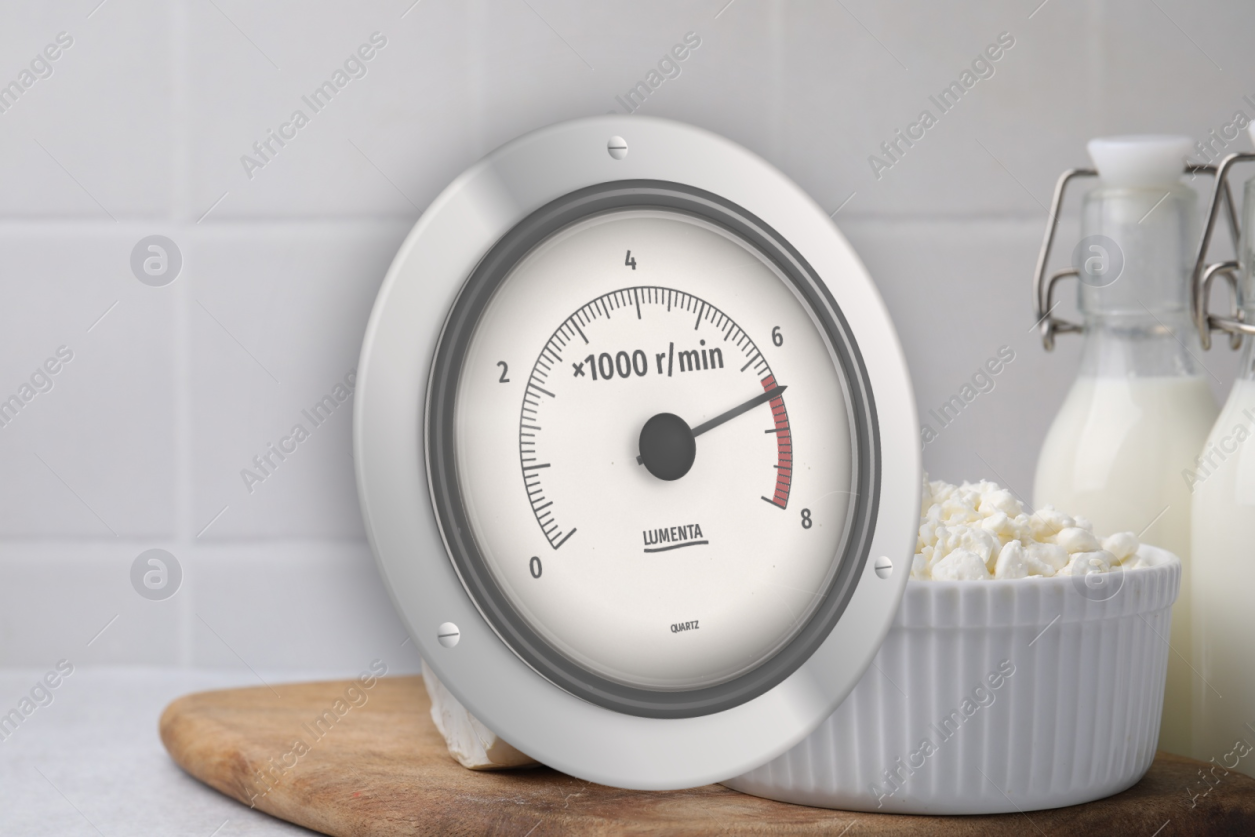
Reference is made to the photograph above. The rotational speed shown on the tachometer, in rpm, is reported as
6500 rpm
